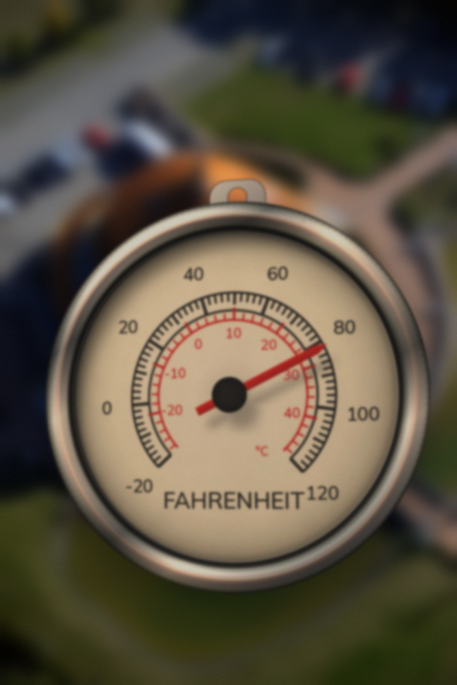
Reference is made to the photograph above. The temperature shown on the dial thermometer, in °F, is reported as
82 °F
